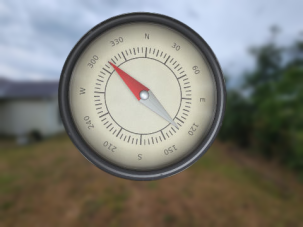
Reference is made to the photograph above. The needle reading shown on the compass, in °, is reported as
310 °
